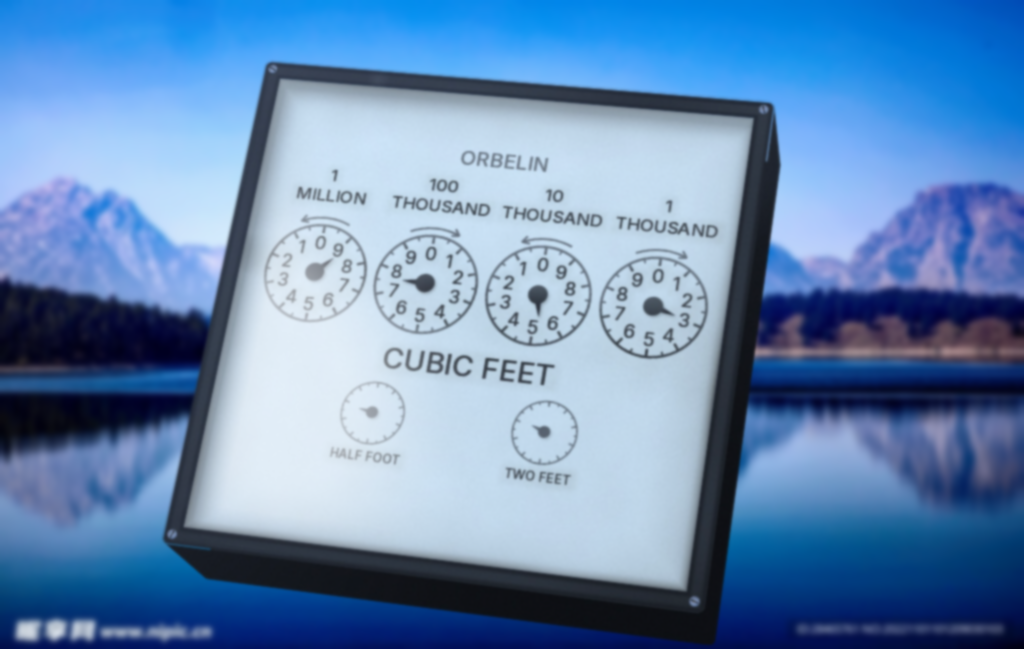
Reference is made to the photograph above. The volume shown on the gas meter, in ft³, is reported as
875300 ft³
